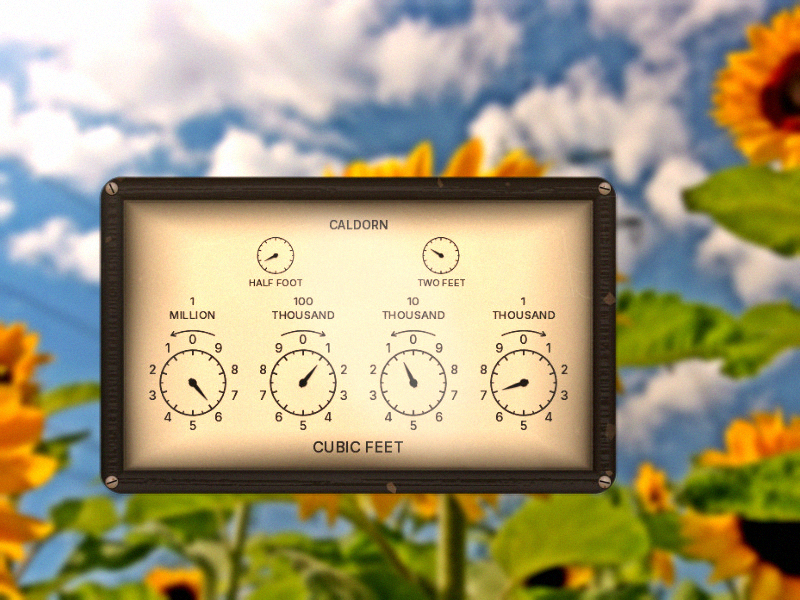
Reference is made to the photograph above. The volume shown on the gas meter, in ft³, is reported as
610700 ft³
